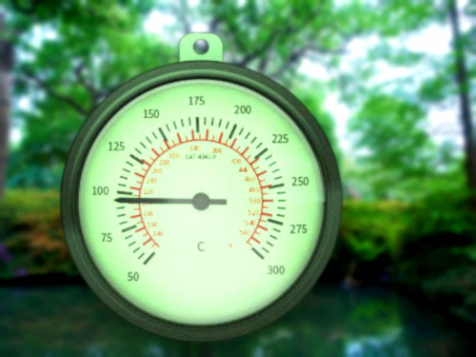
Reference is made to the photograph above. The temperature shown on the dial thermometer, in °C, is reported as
95 °C
